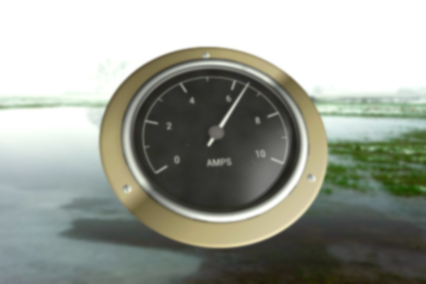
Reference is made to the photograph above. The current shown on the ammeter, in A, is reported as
6.5 A
